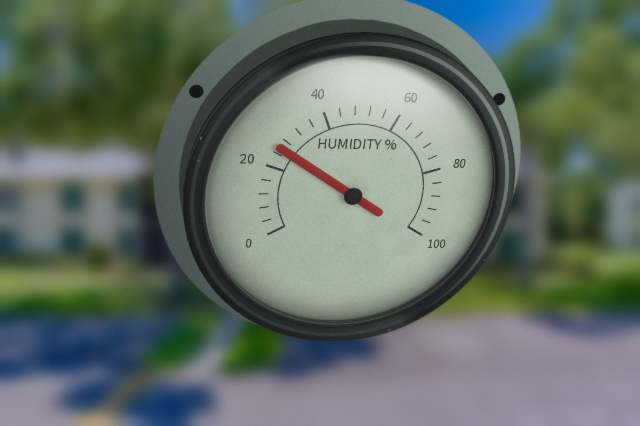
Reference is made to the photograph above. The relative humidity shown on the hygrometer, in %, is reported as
26 %
